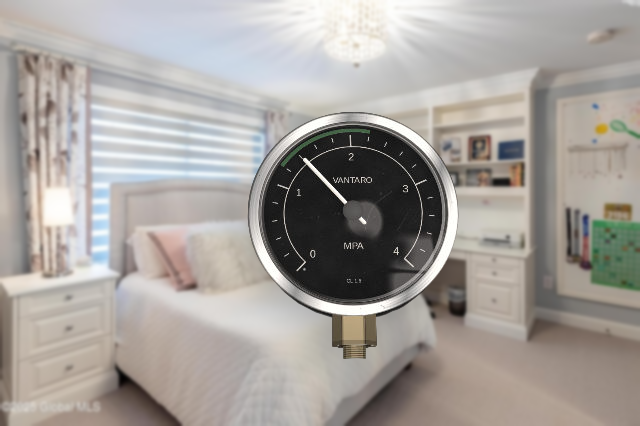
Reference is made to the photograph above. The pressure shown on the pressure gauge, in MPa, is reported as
1.4 MPa
